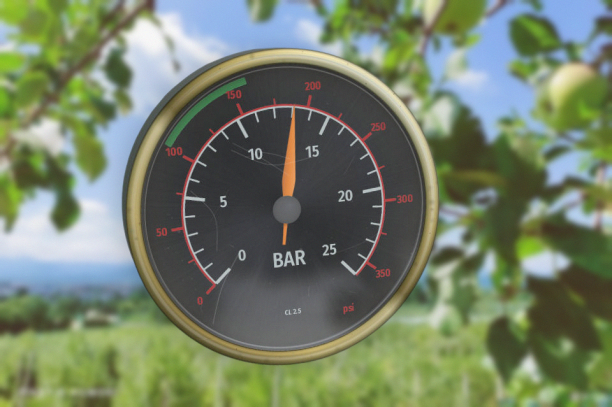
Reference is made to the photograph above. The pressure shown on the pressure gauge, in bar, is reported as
13 bar
